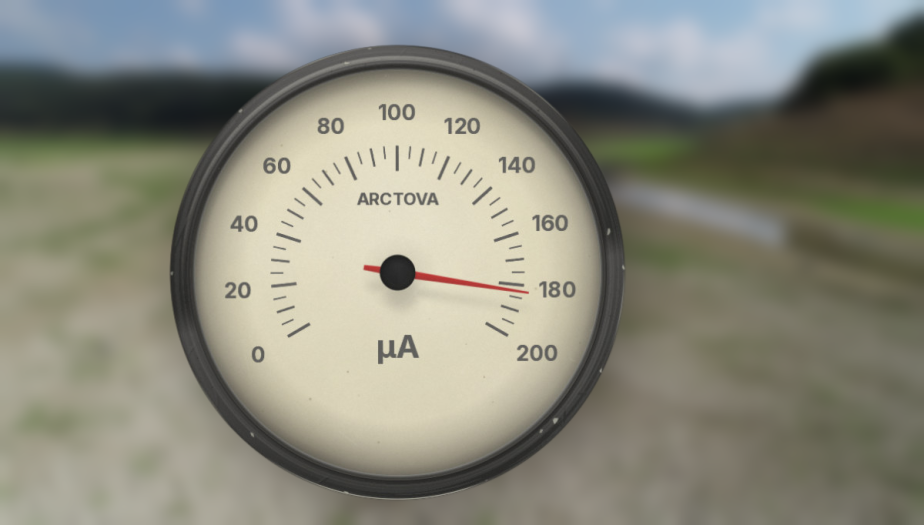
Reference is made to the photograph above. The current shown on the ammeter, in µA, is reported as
182.5 µA
